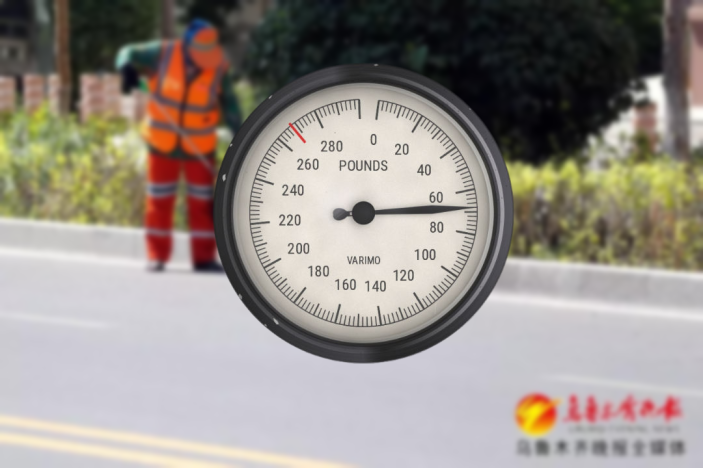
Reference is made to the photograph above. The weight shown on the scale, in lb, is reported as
68 lb
